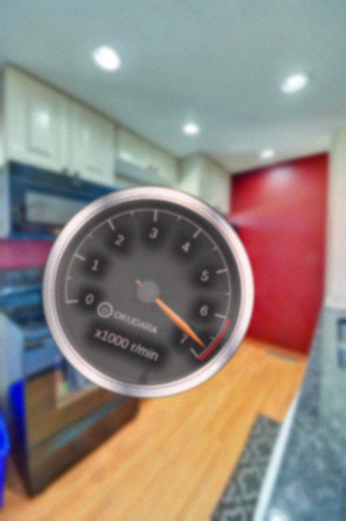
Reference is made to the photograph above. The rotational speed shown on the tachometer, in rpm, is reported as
6750 rpm
